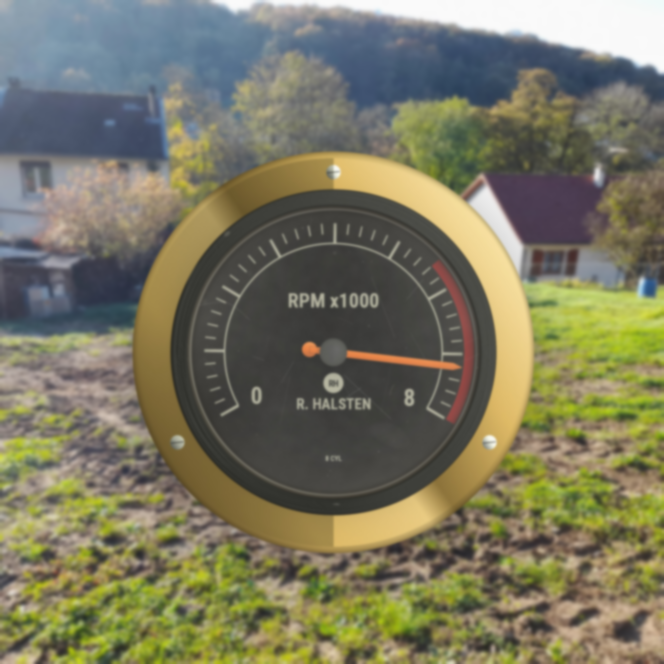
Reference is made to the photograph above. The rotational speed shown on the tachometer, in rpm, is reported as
7200 rpm
